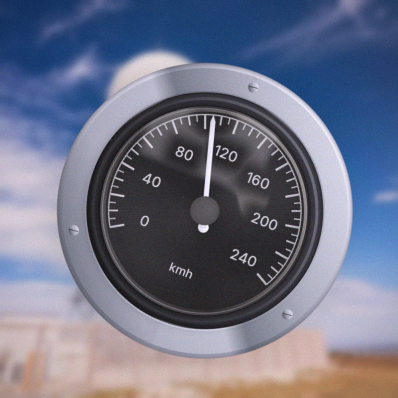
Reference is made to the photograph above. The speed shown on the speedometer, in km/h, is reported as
105 km/h
